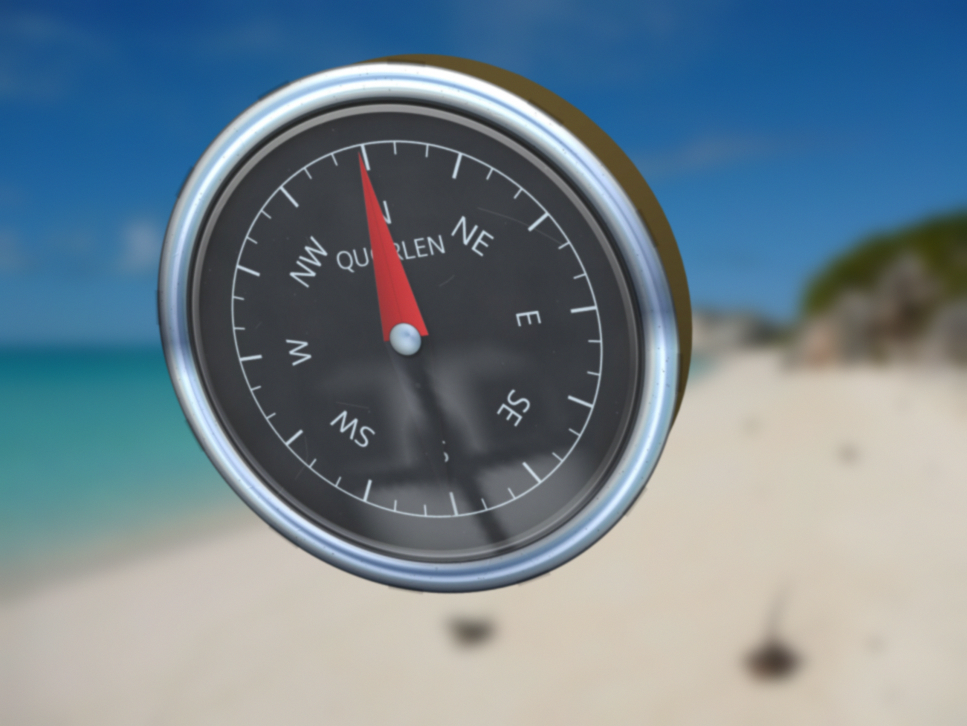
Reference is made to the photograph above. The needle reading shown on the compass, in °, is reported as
0 °
